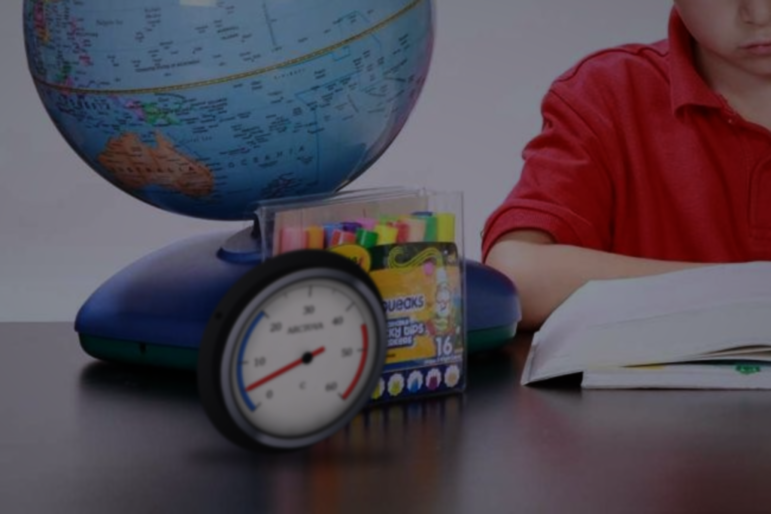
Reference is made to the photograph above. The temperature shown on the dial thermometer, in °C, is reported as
5 °C
